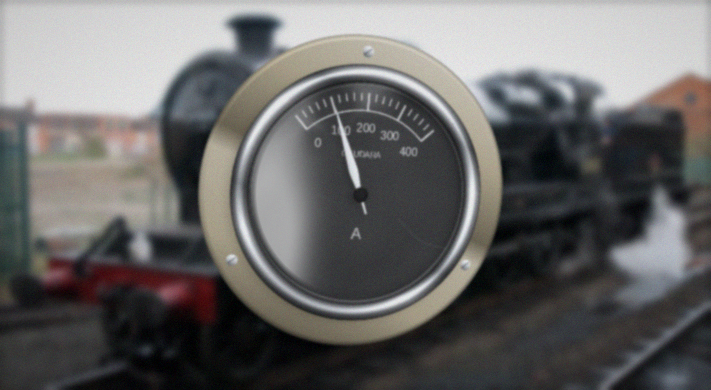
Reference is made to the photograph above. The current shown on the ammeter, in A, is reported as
100 A
